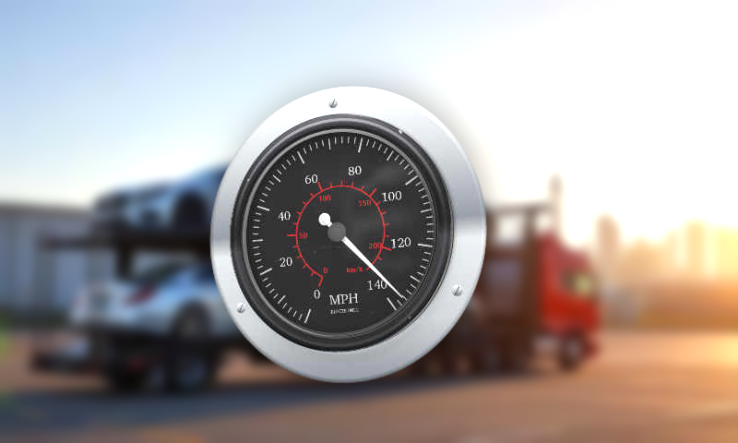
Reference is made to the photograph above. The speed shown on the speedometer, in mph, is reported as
136 mph
